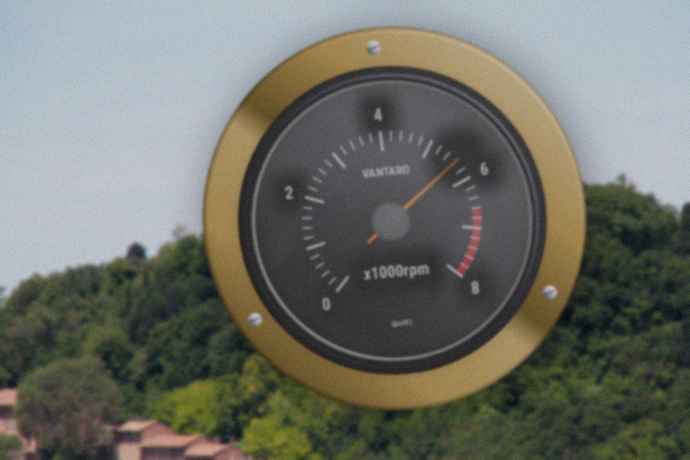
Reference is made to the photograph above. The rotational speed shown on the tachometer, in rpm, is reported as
5600 rpm
